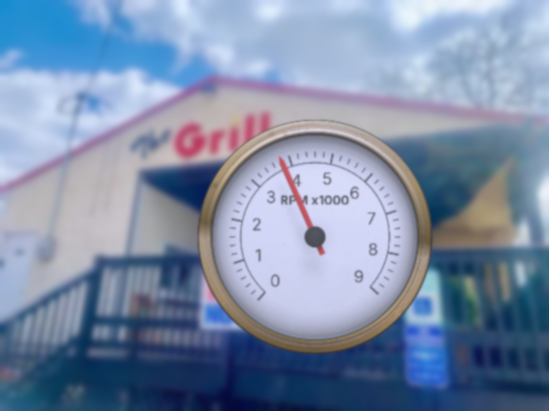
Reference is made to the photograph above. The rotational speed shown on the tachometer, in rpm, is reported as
3800 rpm
